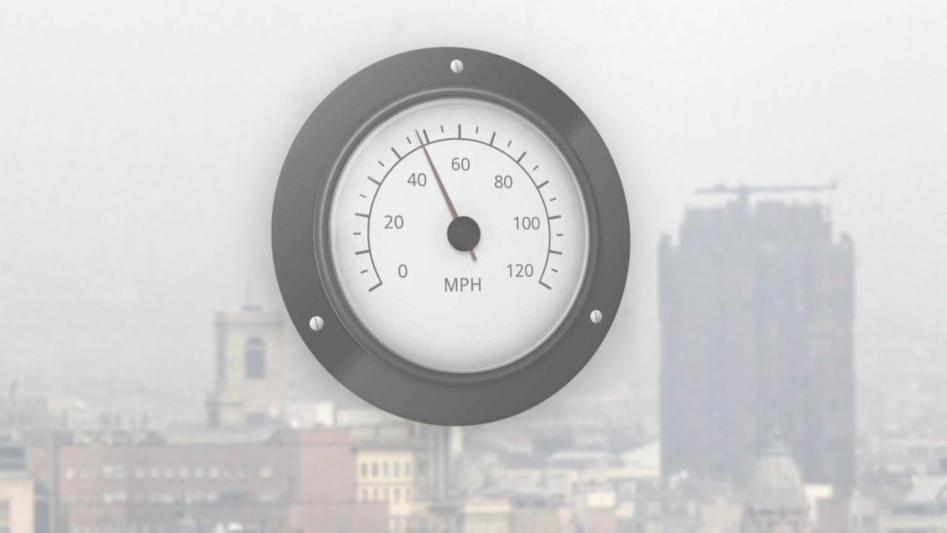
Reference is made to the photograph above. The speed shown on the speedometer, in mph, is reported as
47.5 mph
